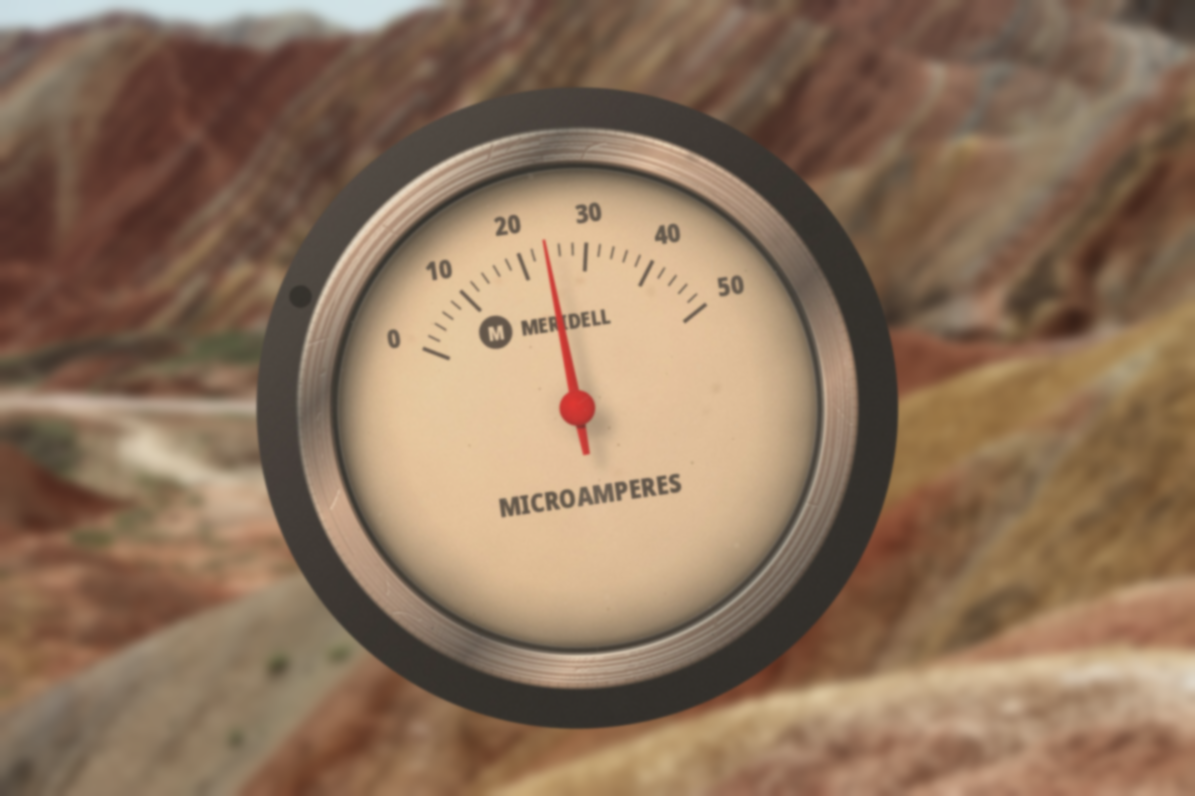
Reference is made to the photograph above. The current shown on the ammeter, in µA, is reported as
24 µA
